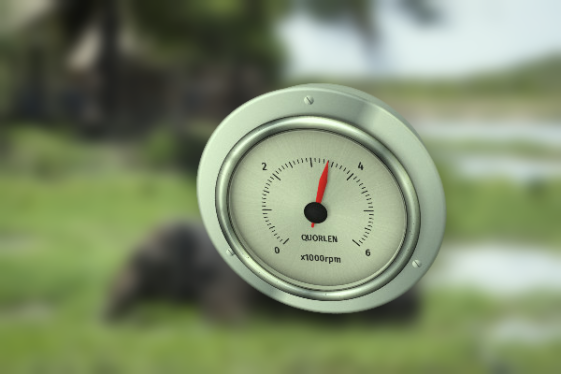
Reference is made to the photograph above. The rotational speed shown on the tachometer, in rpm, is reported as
3400 rpm
